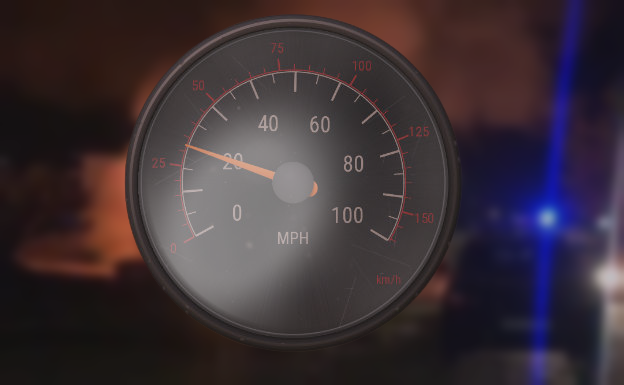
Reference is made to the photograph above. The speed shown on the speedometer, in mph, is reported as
20 mph
